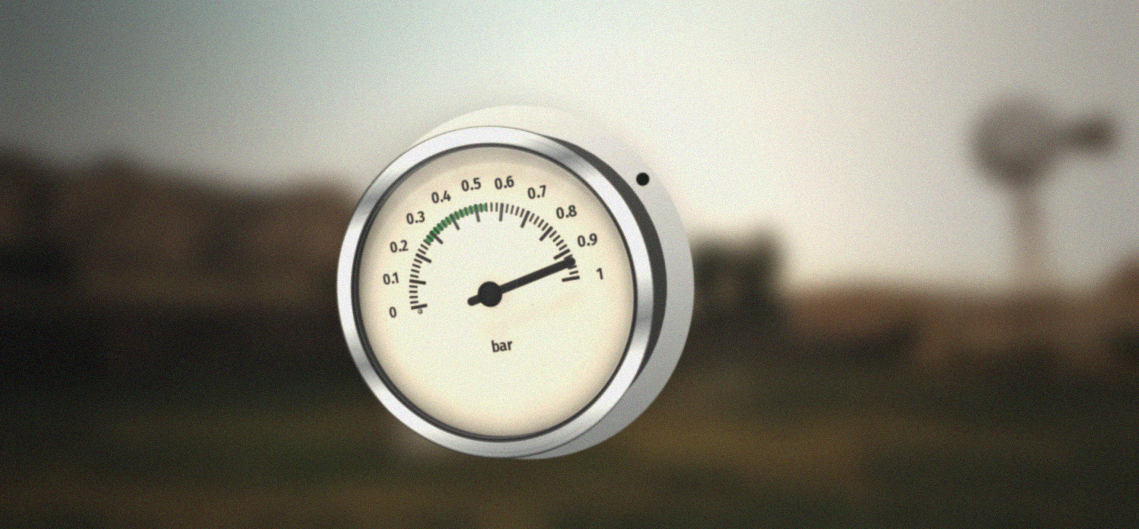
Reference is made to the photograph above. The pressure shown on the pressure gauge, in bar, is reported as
0.94 bar
